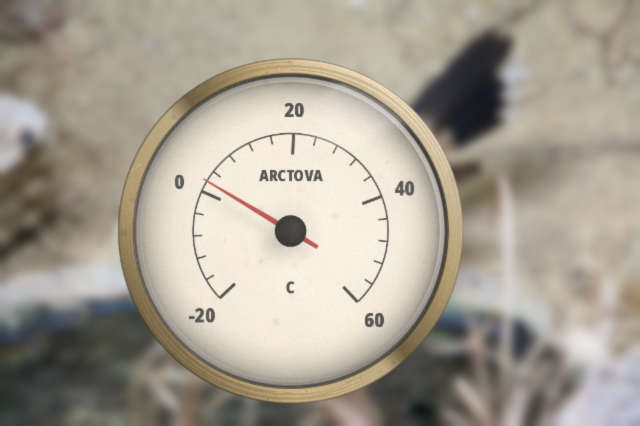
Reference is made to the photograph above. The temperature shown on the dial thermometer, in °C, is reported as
2 °C
